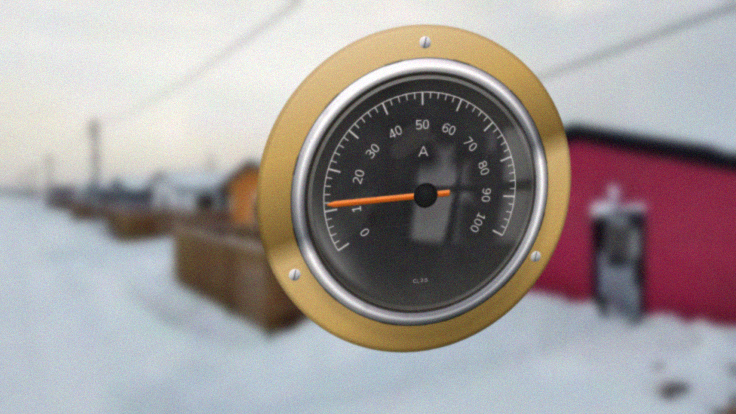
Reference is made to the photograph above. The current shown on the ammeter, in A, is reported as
12 A
